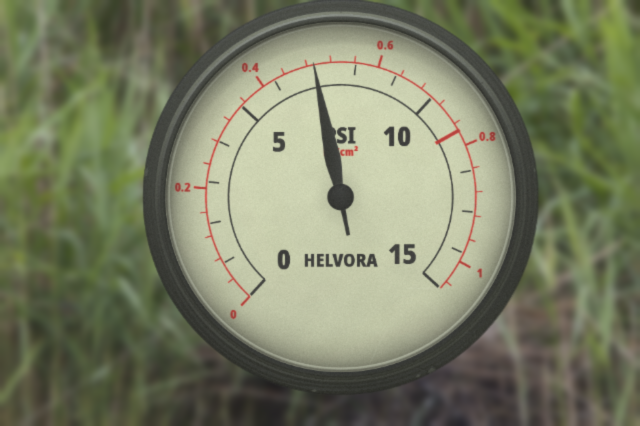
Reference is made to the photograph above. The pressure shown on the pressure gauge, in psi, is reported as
7 psi
